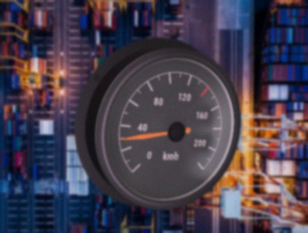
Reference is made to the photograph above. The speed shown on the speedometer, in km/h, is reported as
30 km/h
